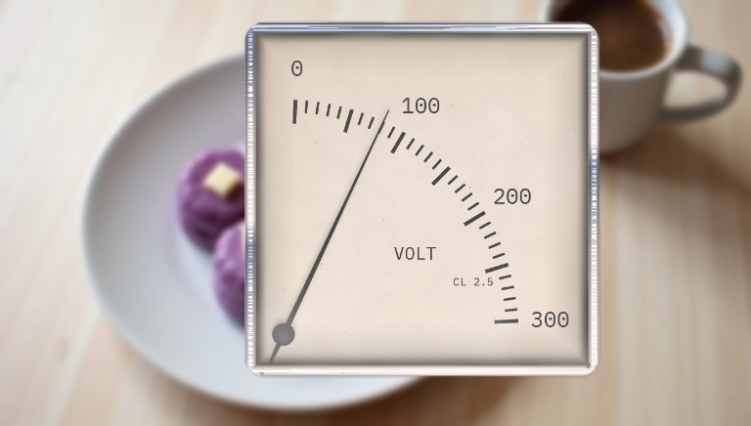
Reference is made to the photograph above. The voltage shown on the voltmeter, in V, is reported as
80 V
